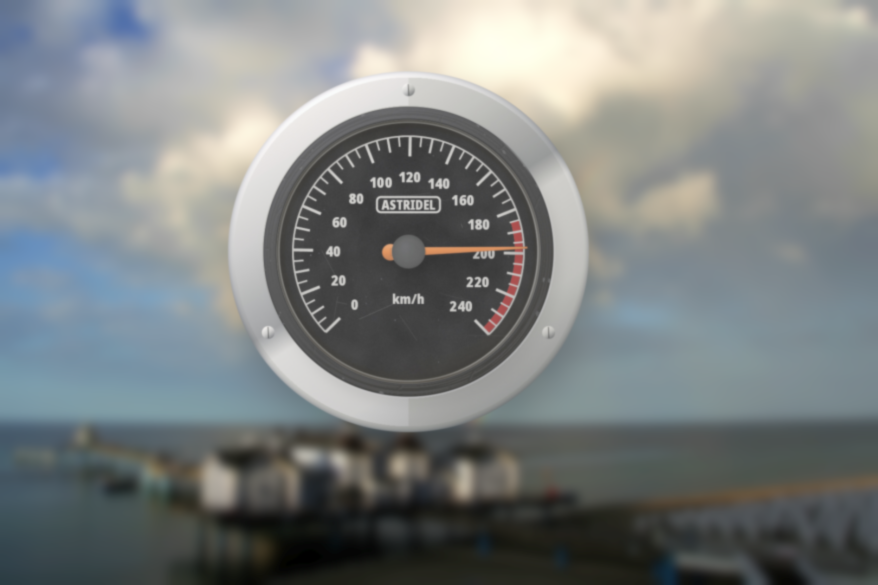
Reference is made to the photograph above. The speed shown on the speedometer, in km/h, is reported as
197.5 km/h
